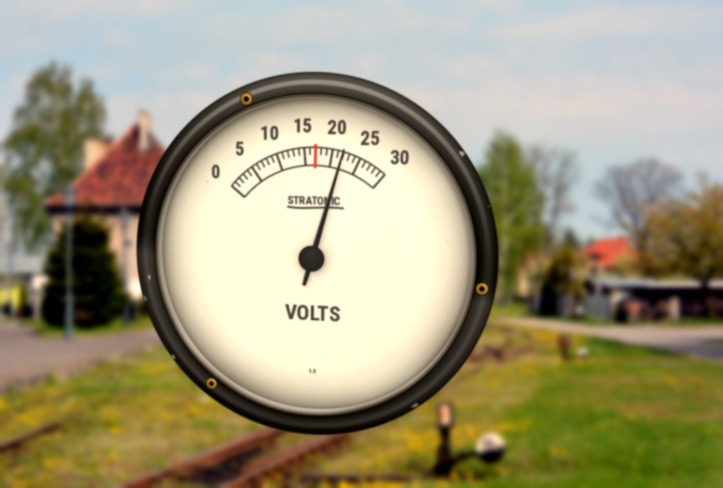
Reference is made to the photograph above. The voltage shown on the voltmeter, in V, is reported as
22 V
